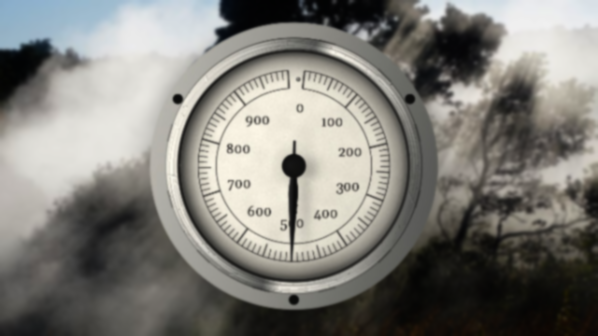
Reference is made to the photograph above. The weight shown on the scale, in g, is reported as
500 g
